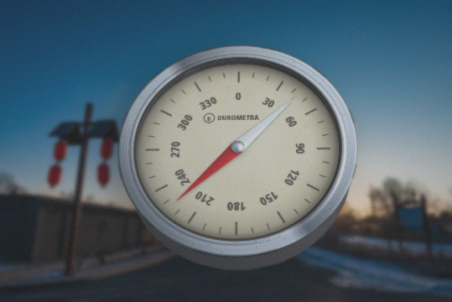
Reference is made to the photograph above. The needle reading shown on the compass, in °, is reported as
225 °
